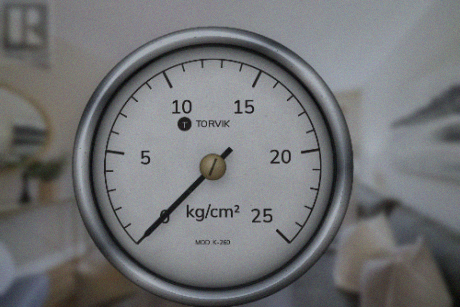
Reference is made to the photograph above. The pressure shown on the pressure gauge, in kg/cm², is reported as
0 kg/cm²
